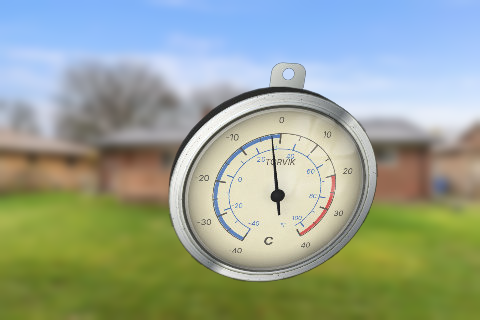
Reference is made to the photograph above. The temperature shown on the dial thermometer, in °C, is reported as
-2.5 °C
